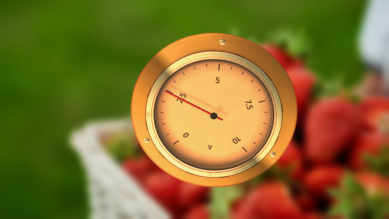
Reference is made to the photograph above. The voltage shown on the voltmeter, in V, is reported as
2.5 V
